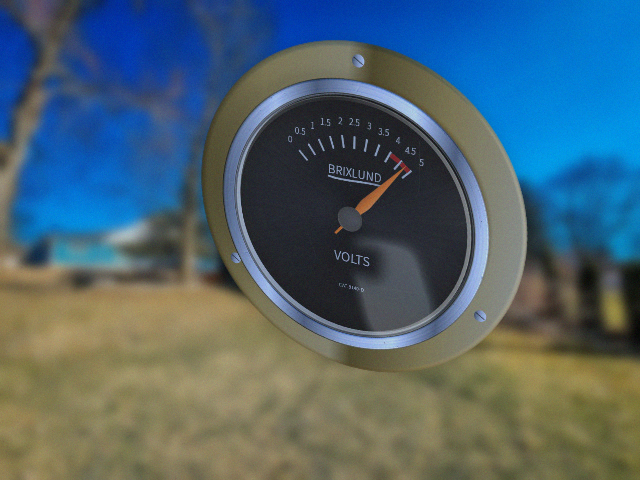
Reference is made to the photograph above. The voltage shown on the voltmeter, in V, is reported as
4.75 V
